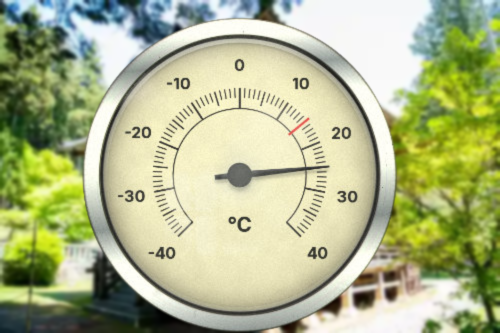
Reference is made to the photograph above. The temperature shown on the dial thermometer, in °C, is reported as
25 °C
